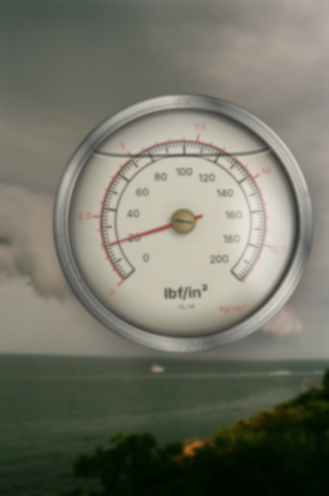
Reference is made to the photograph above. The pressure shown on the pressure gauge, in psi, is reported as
20 psi
